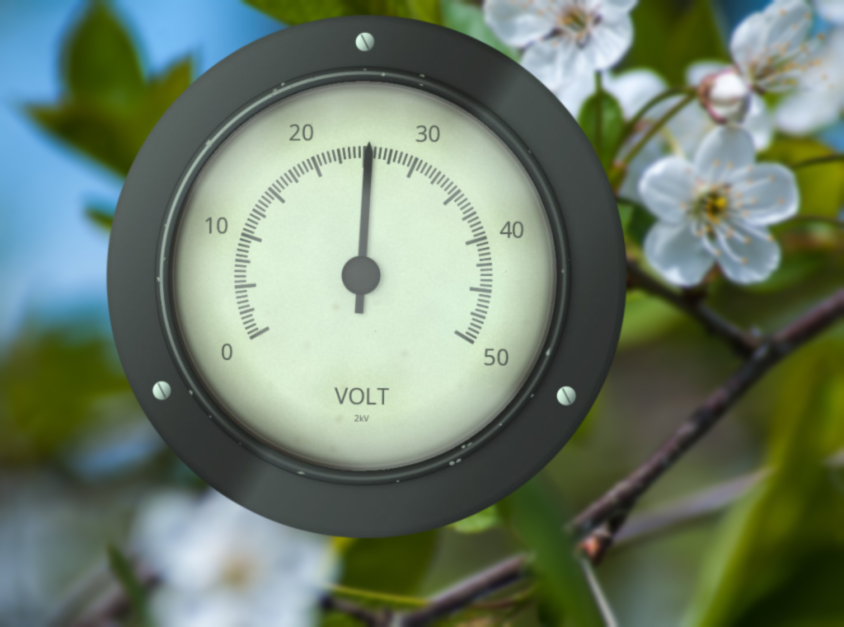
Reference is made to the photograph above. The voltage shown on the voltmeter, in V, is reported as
25.5 V
